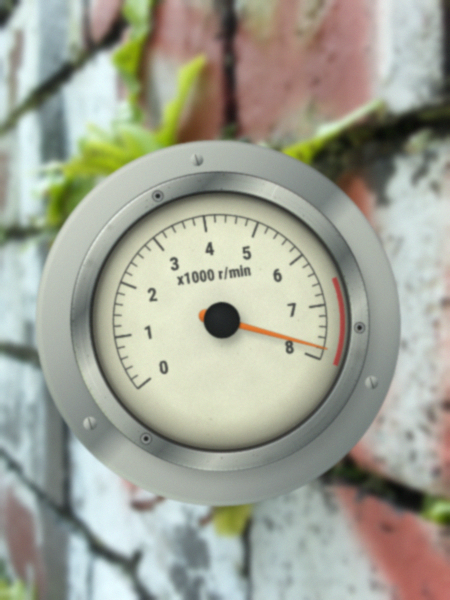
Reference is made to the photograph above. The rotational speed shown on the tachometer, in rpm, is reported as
7800 rpm
